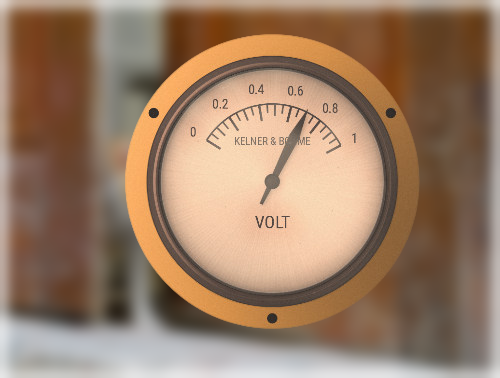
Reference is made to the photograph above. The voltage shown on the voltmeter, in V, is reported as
0.7 V
